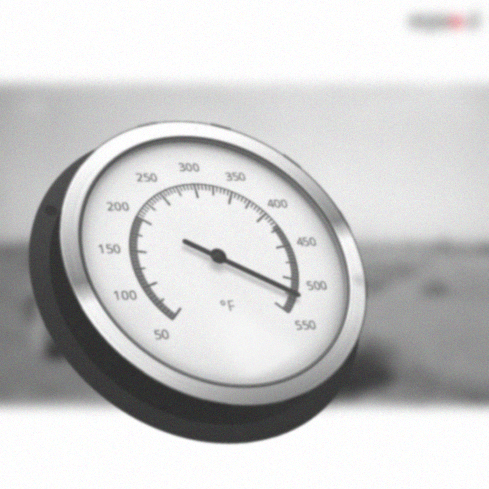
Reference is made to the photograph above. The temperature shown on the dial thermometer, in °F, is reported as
525 °F
